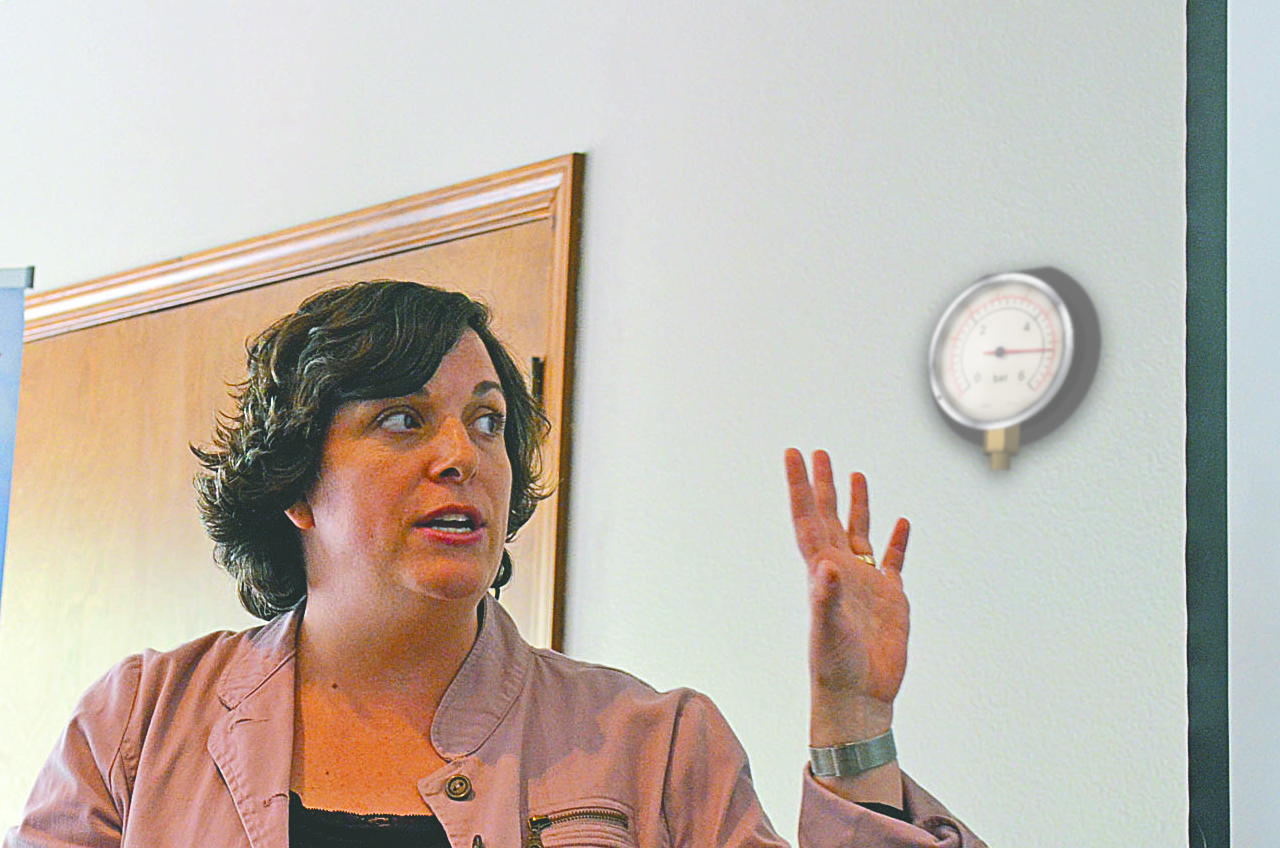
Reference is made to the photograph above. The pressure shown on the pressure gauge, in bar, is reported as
5 bar
